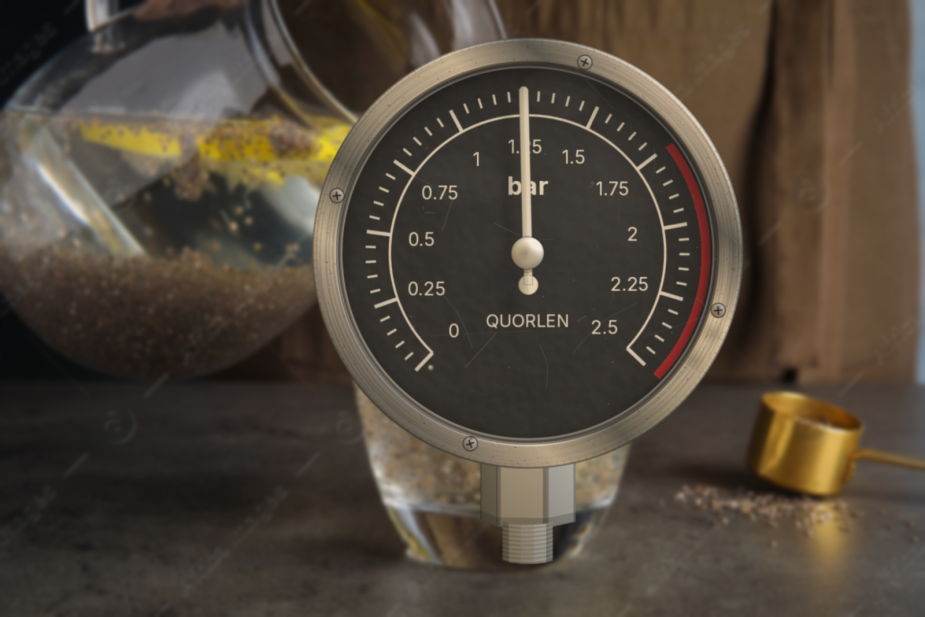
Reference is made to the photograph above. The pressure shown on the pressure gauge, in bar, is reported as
1.25 bar
